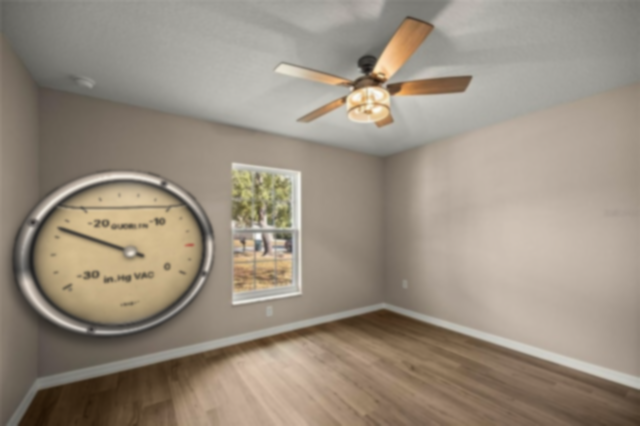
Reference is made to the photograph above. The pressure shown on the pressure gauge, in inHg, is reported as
-23 inHg
